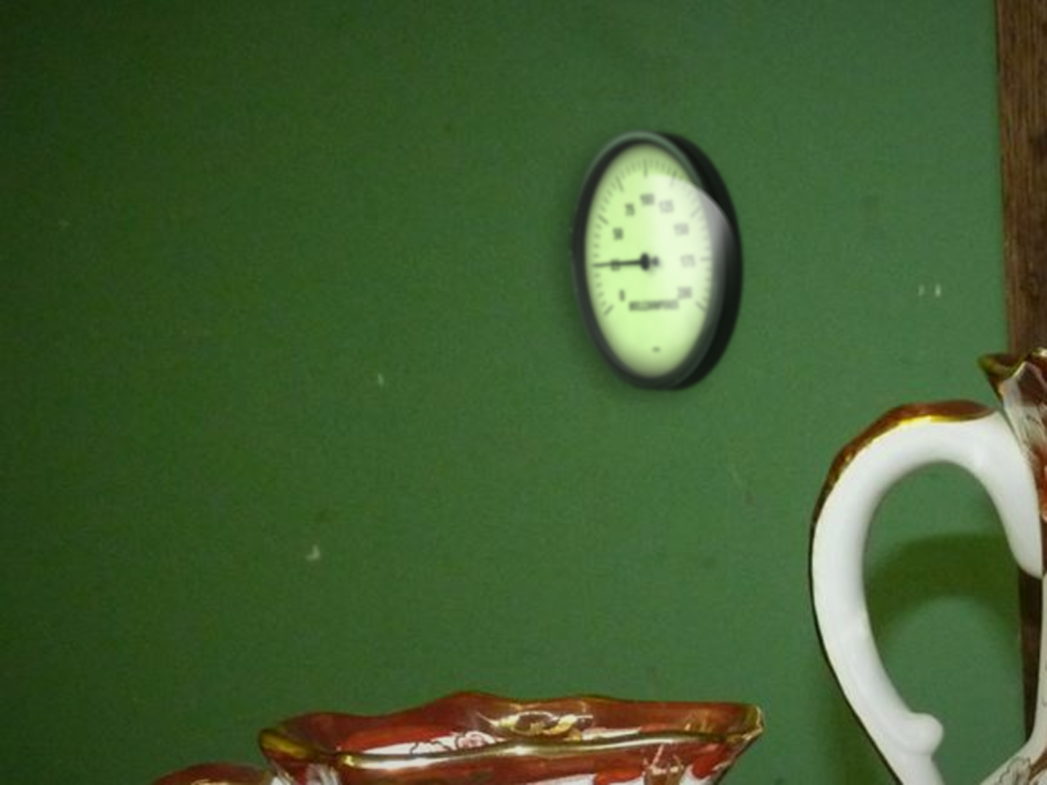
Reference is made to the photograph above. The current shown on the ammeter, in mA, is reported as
25 mA
